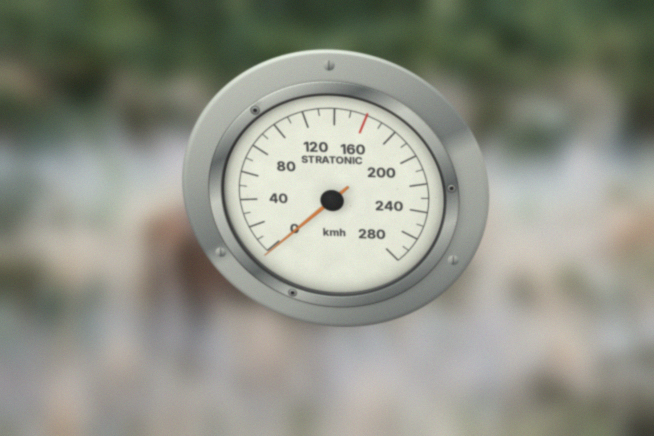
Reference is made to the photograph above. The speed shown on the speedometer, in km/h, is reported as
0 km/h
